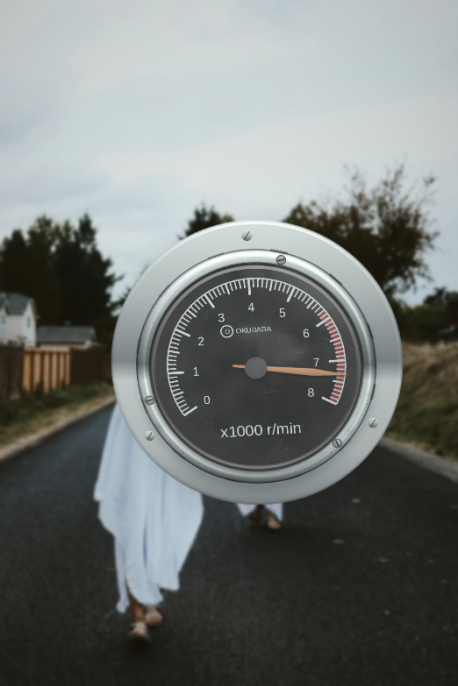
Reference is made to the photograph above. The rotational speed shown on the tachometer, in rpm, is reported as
7300 rpm
